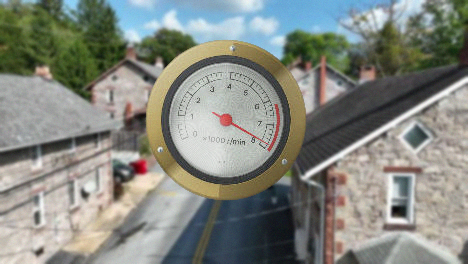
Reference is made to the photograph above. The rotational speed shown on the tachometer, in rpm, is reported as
7800 rpm
